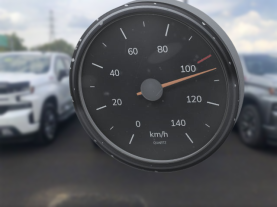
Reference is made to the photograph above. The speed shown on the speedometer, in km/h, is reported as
105 km/h
